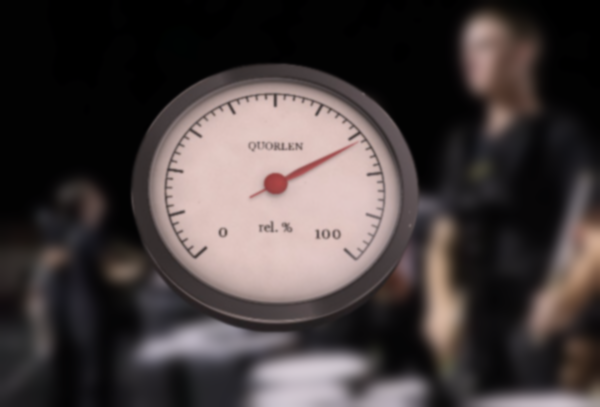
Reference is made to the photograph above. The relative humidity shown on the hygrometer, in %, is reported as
72 %
